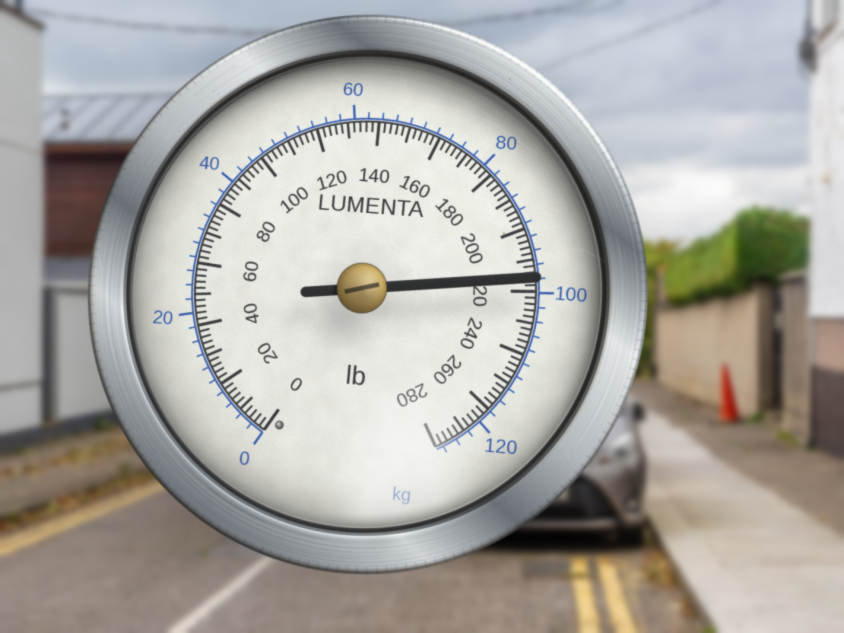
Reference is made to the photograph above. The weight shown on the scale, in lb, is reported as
216 lb
